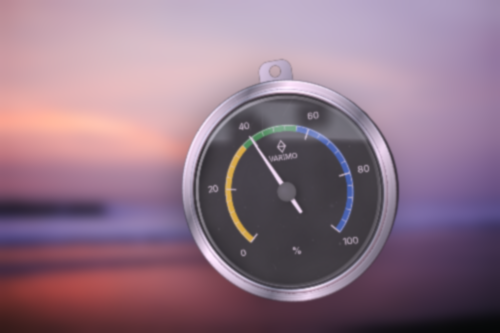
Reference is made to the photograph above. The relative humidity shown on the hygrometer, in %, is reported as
40 %
